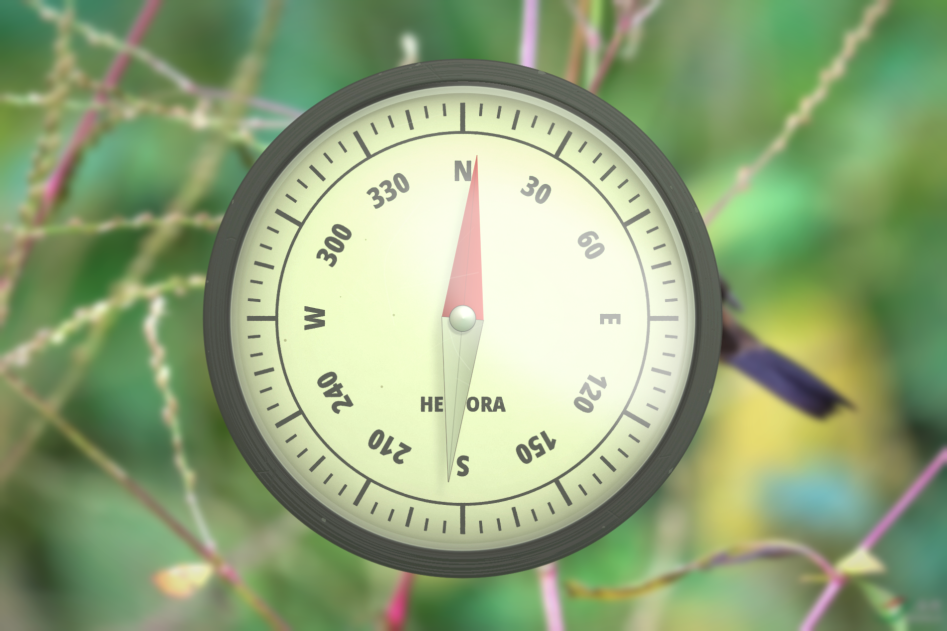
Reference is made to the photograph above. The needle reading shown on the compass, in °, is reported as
5 °
